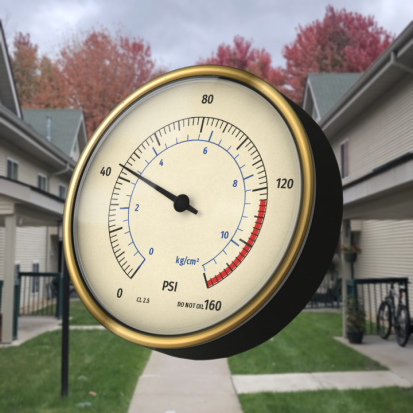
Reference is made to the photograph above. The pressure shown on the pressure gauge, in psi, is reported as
44 psi
